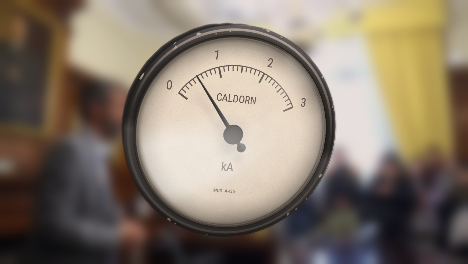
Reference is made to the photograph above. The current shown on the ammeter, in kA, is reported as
0.5 kA
